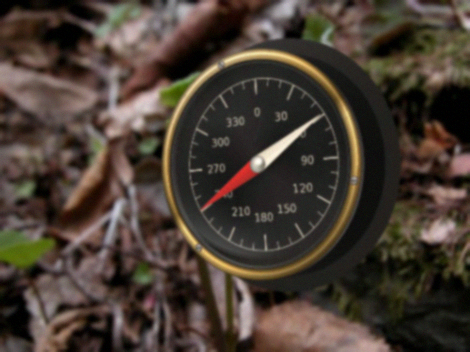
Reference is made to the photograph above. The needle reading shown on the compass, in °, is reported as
240 °
